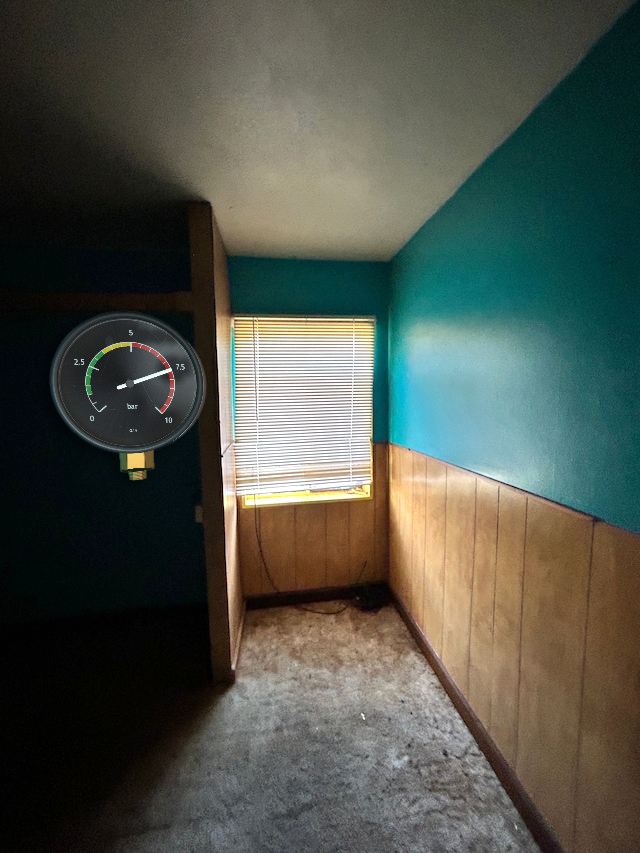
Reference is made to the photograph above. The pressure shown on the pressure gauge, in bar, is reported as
7.5 bar
